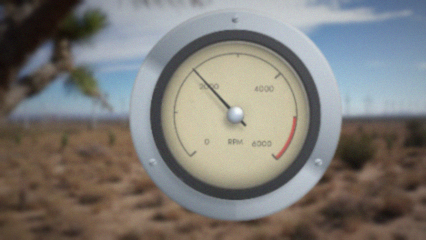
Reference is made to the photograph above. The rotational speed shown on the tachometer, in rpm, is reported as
2000 rpm
